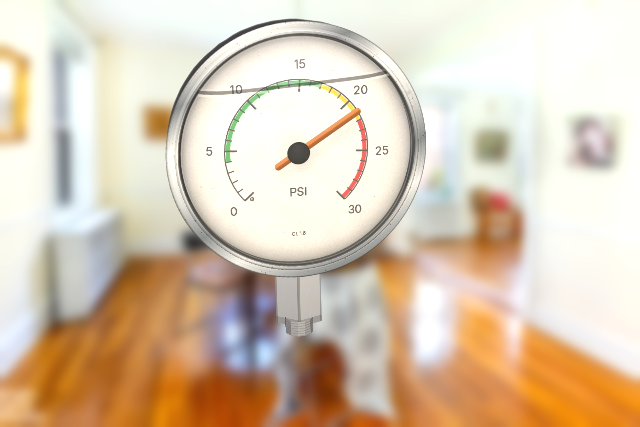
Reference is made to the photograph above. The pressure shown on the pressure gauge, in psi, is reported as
21 psi
